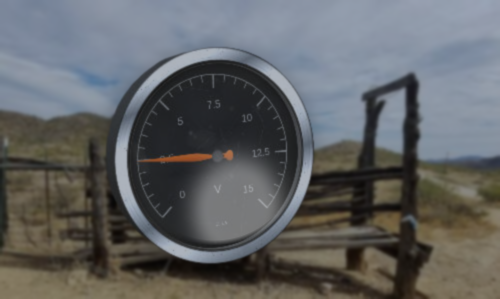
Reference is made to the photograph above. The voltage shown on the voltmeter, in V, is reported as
2.5 V
